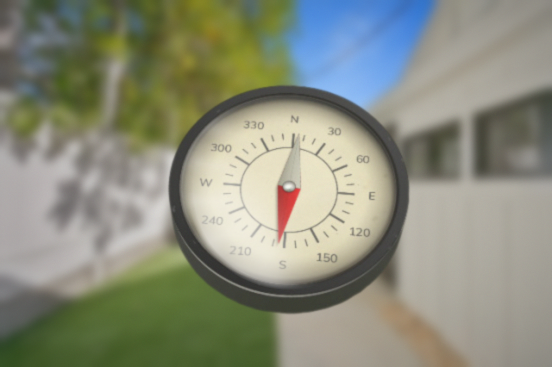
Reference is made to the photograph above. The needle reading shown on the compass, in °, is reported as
185 °
